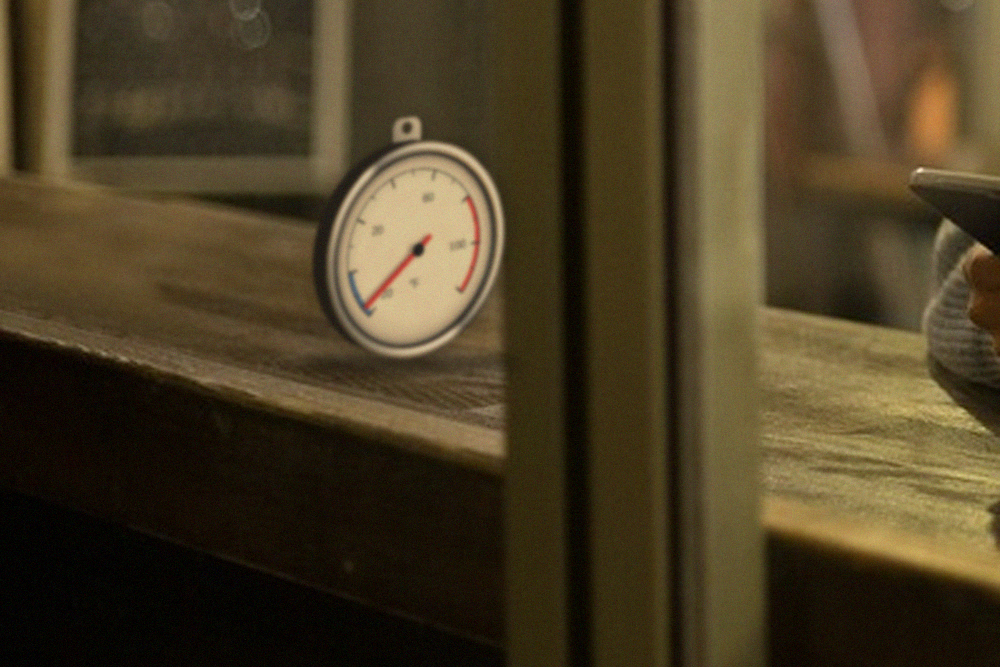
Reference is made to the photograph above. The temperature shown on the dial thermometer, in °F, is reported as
-15 °F
